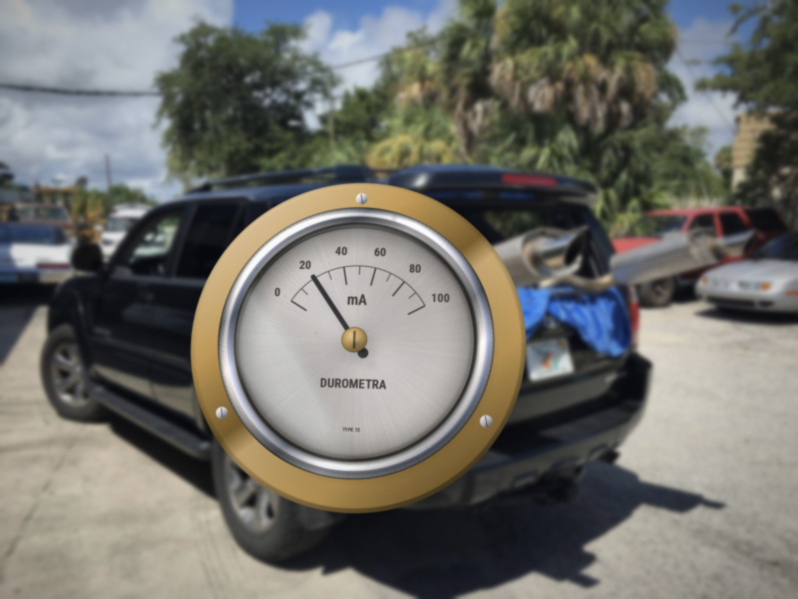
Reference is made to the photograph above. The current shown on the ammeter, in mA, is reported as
20 mA
